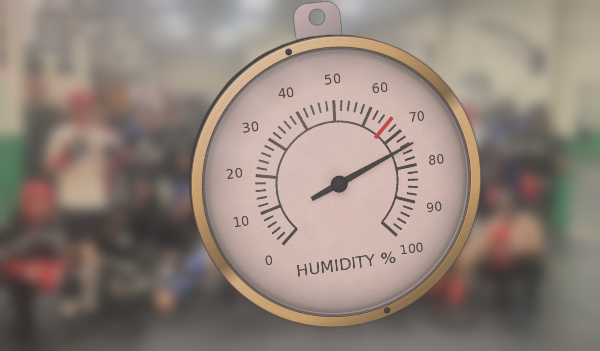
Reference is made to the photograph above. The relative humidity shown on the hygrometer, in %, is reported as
74 %
